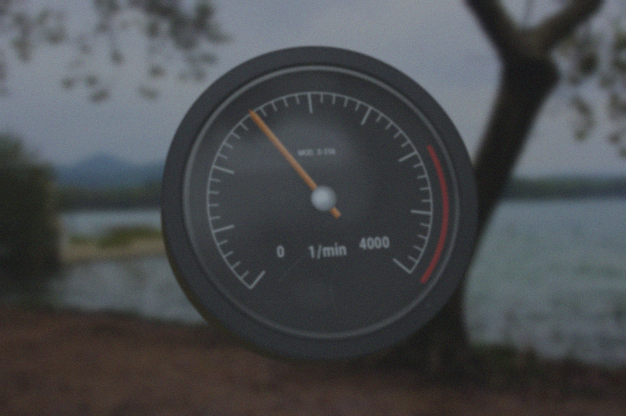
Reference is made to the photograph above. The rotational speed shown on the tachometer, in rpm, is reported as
1500 rpm
